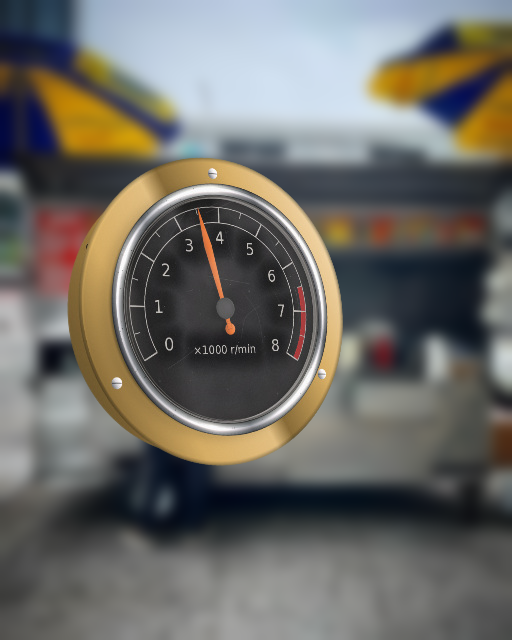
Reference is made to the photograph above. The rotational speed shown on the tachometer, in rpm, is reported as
3500 rpm
